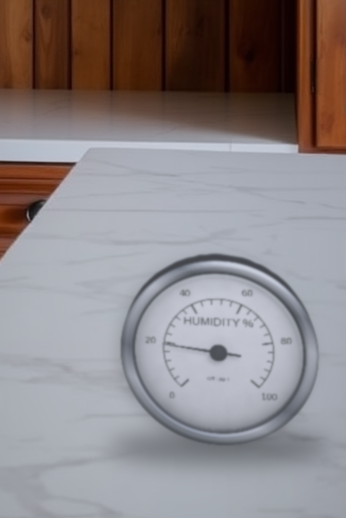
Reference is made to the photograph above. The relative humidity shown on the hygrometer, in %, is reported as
20 %
